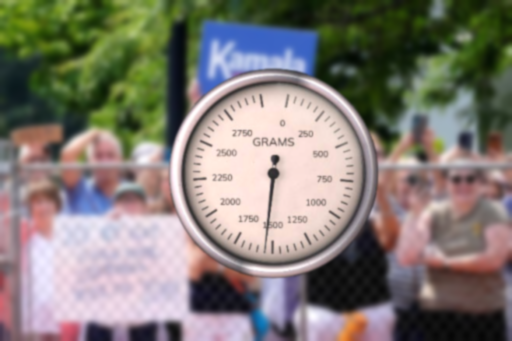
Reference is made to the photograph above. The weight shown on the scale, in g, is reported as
1550 g
